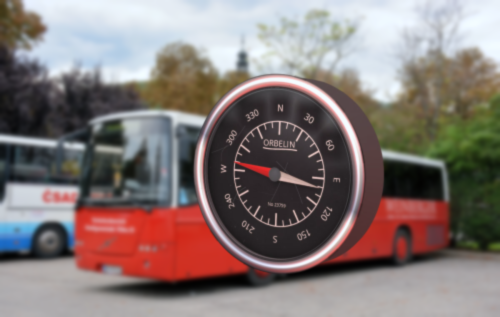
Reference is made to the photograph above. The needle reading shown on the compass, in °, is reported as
280 °
